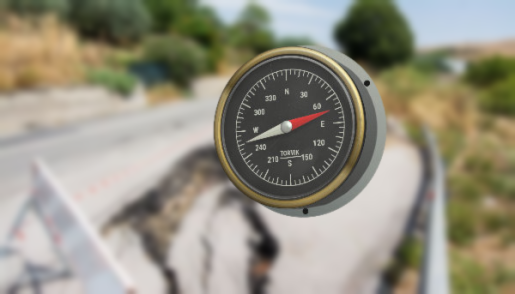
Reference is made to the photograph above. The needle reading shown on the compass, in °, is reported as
75 °
